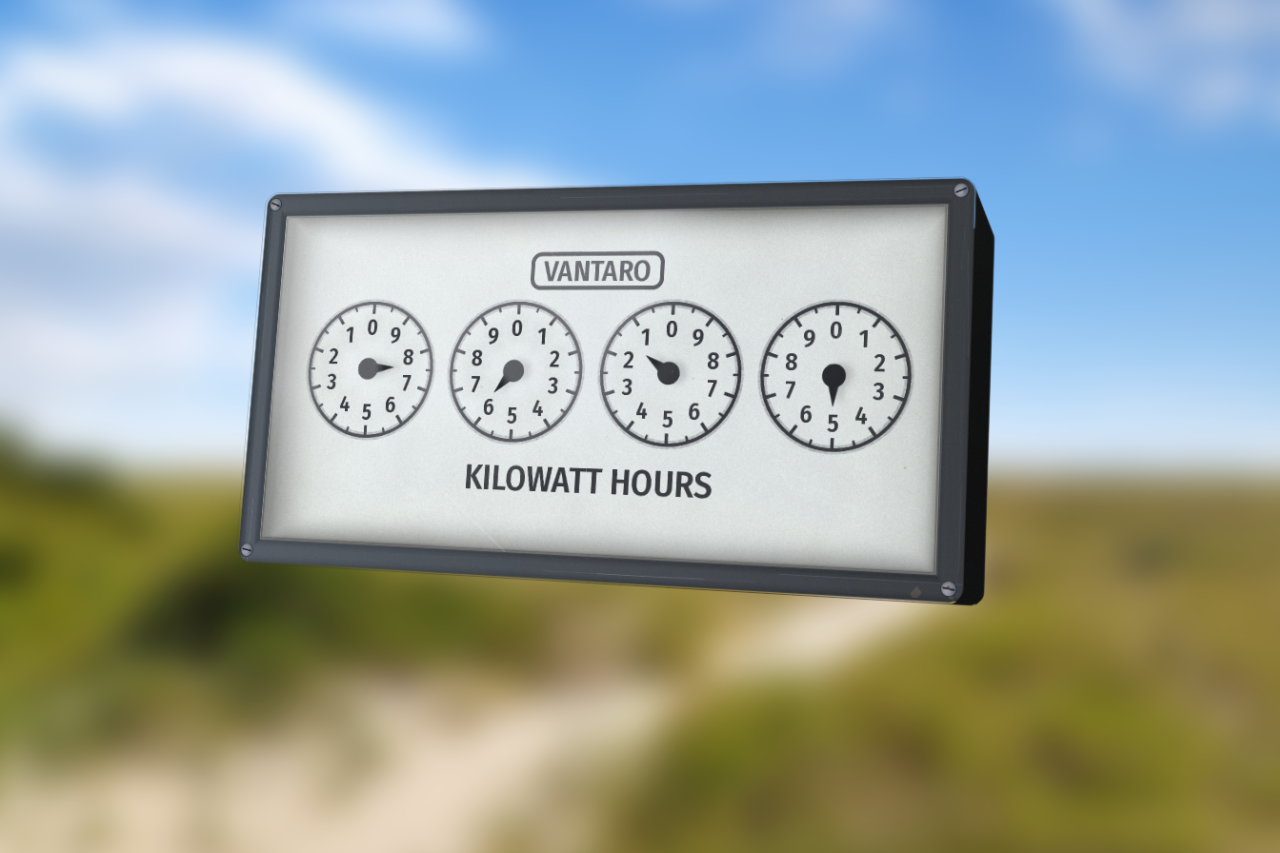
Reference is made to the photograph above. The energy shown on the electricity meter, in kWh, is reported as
7615 kWh
